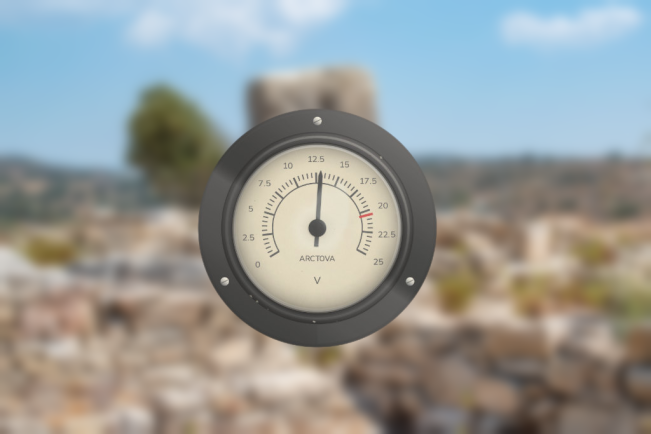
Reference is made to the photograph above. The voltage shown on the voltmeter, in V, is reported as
13 V
